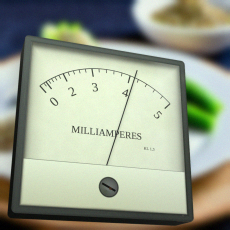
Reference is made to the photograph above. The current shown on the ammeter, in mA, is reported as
4.1 mA
